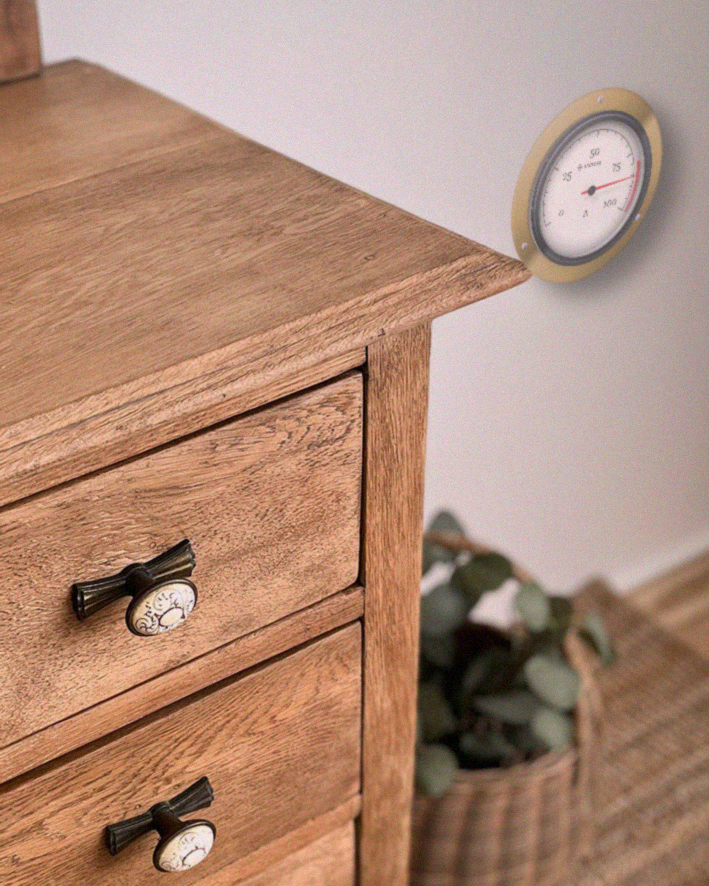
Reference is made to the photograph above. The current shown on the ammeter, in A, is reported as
85 A
